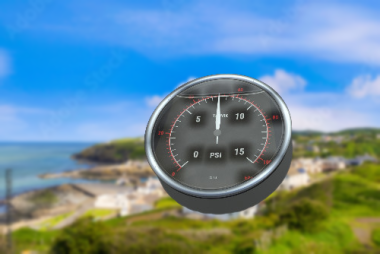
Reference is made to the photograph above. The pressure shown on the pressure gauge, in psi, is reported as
7.5 psi
